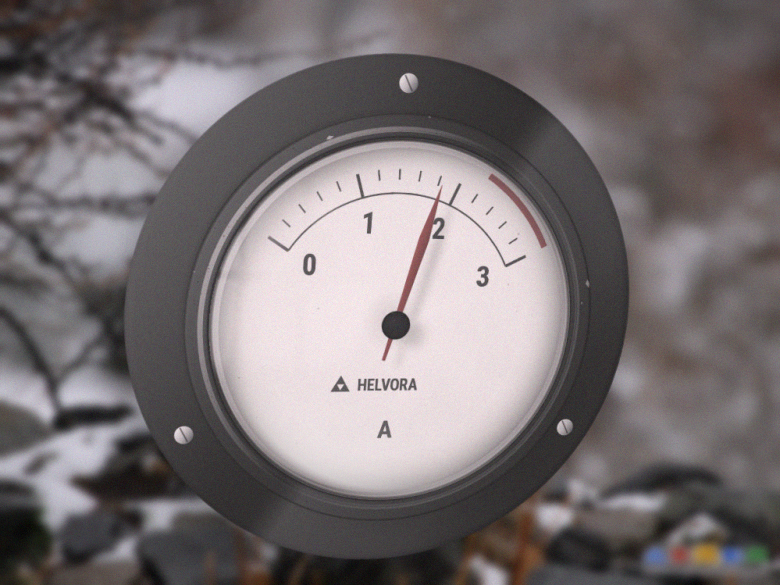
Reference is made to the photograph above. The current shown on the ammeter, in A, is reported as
1.8 A
